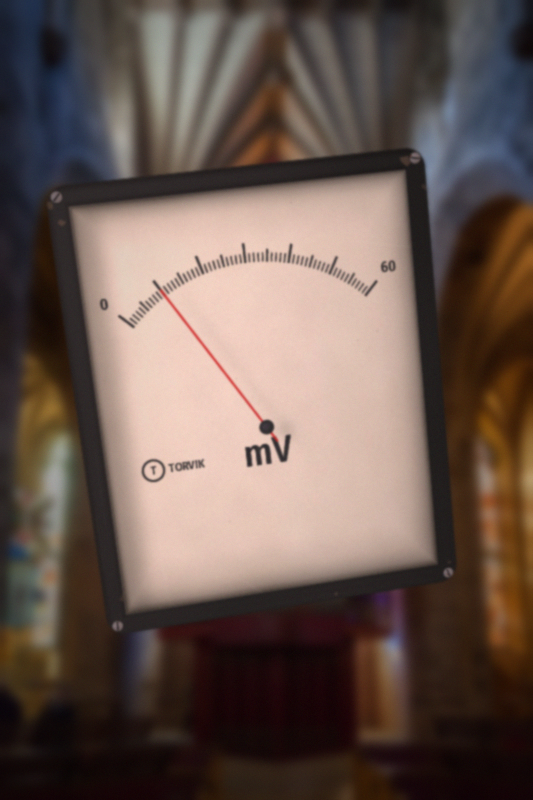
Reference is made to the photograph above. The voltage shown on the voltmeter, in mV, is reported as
10 mV
